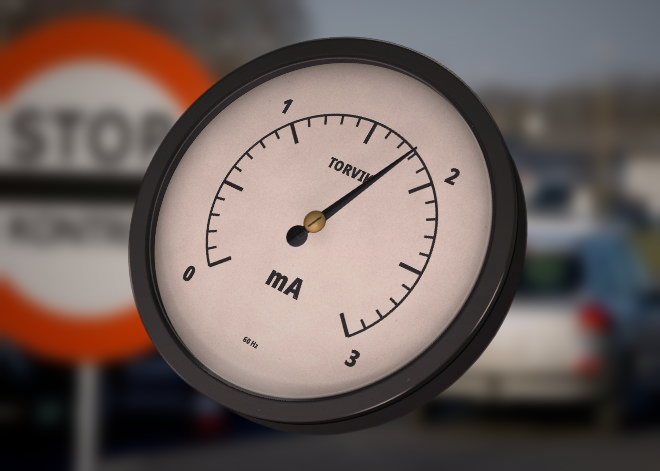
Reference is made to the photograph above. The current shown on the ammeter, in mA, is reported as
1.8 mA
